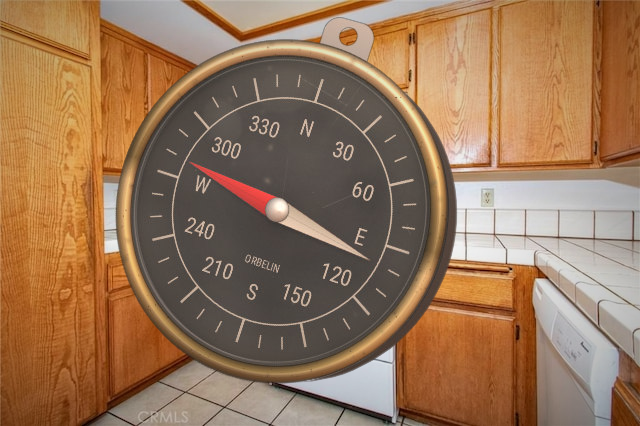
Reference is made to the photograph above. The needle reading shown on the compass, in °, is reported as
280 °
